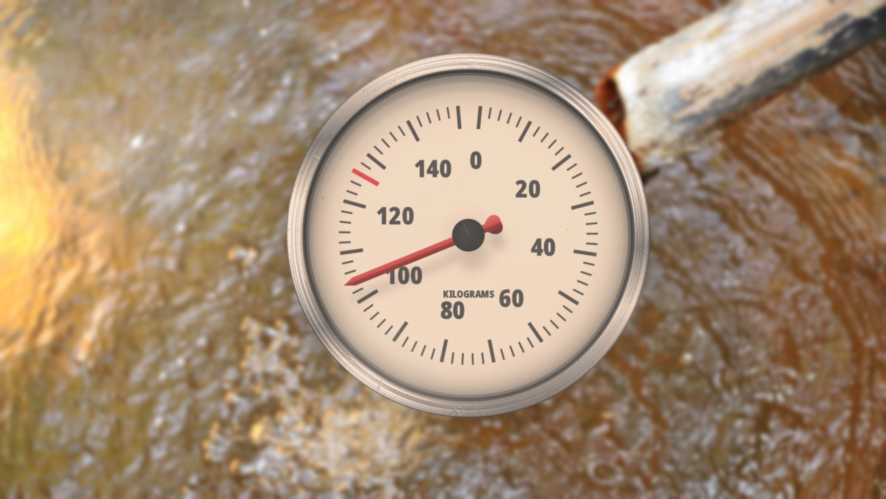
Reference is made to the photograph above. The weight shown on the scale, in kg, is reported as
104 kg
